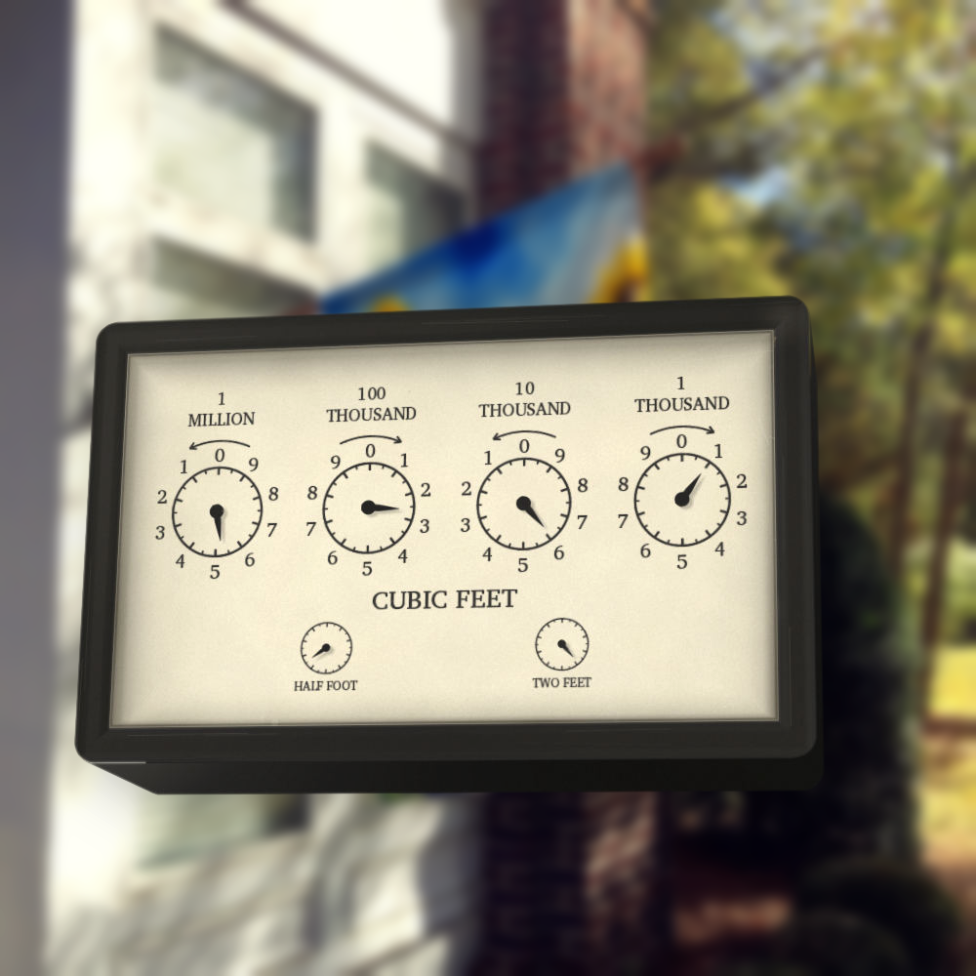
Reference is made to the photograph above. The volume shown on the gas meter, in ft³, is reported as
526100 ft³
